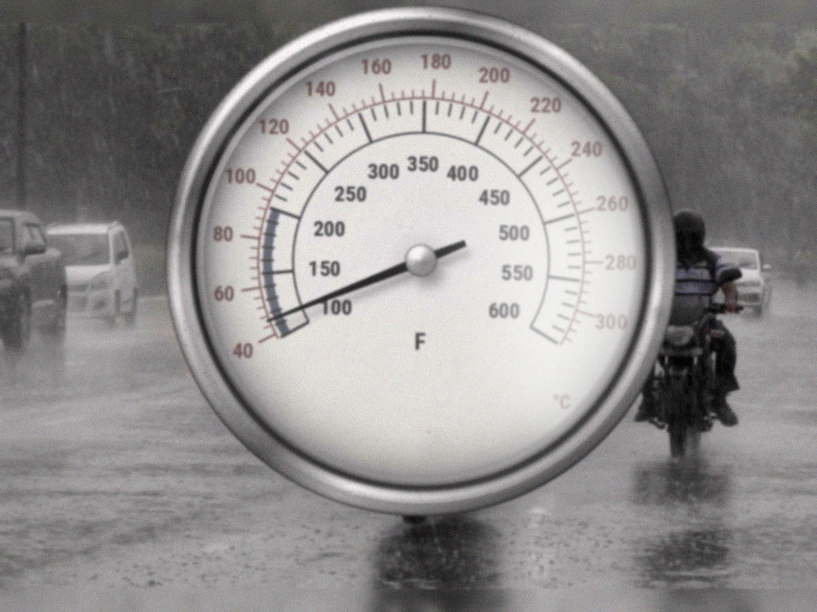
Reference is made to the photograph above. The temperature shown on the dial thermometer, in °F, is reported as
115 °F
